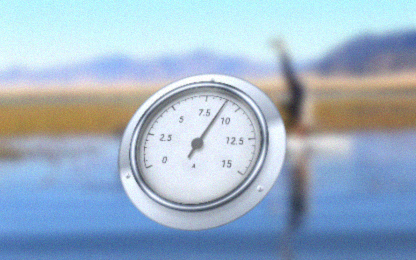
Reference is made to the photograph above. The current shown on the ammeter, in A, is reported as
9 A
